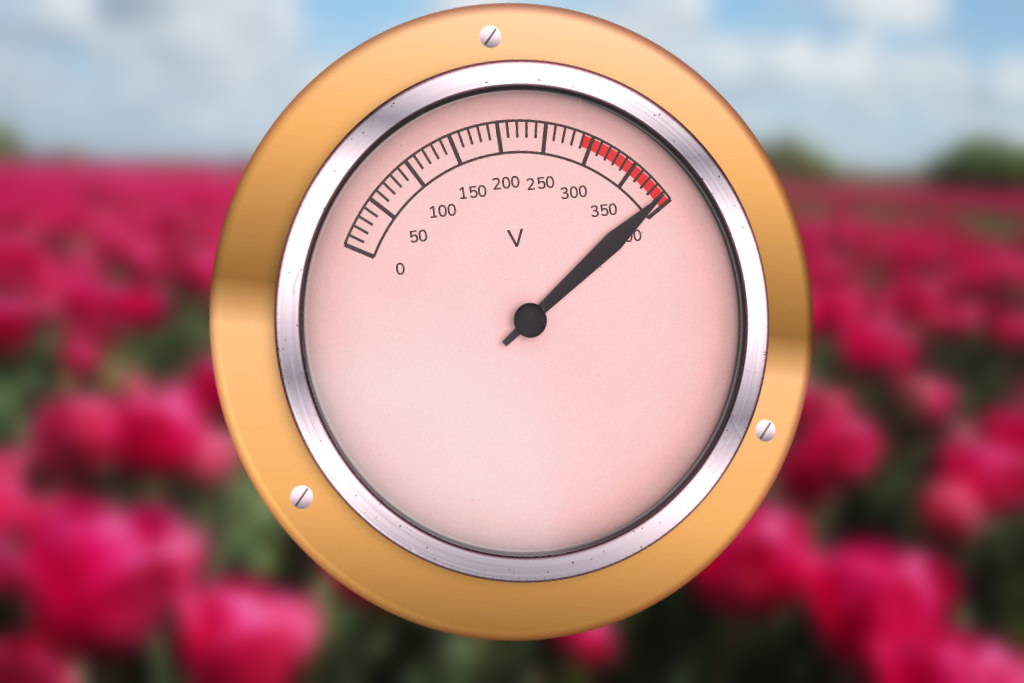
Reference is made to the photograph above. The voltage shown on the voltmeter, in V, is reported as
390 V
